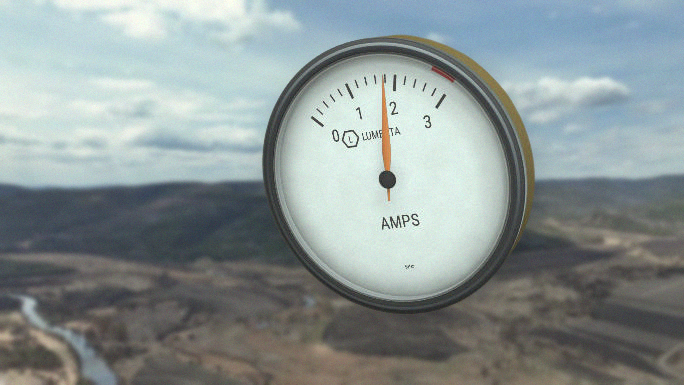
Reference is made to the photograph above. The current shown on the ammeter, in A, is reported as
1.8 A
